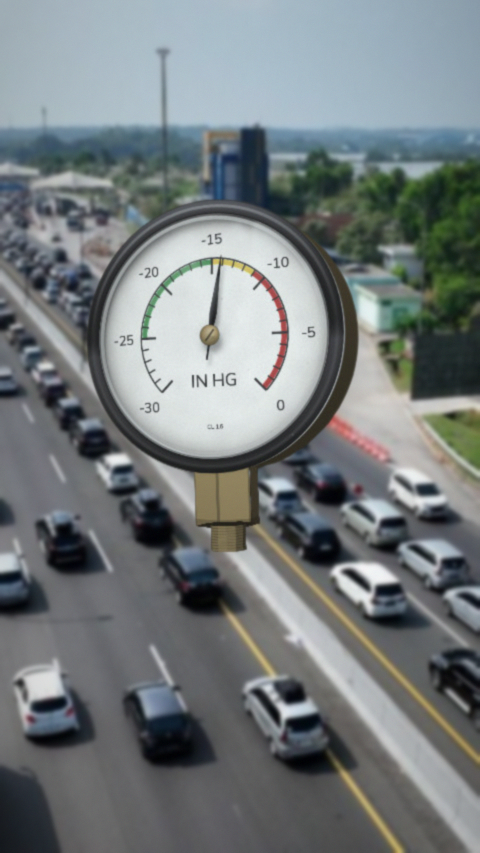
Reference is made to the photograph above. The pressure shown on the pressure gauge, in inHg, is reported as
-14 inHg
